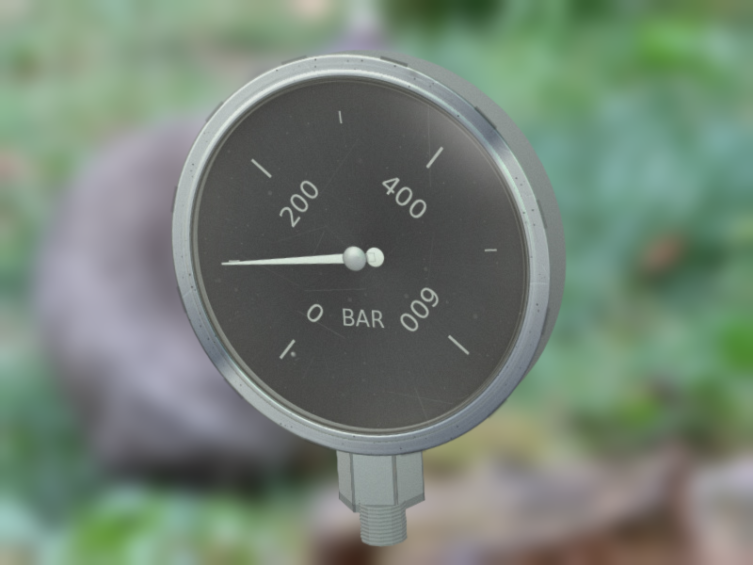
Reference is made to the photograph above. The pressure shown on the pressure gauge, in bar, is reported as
100 bar
